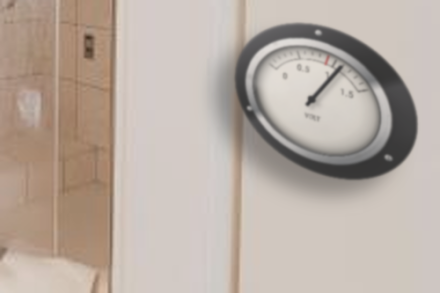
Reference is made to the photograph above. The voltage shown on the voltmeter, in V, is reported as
1.1 V
